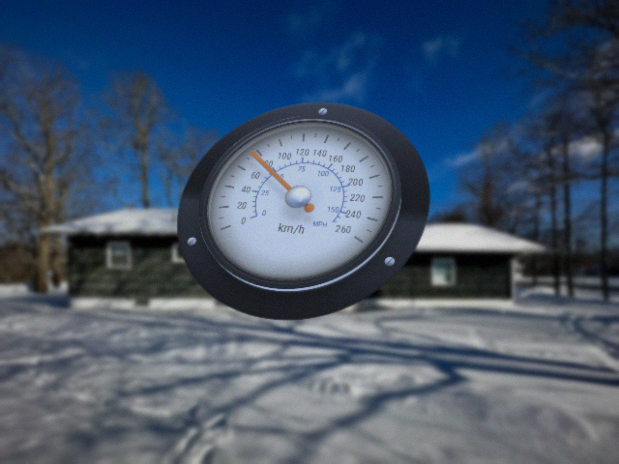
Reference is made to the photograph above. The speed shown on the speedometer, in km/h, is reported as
75 km/h
